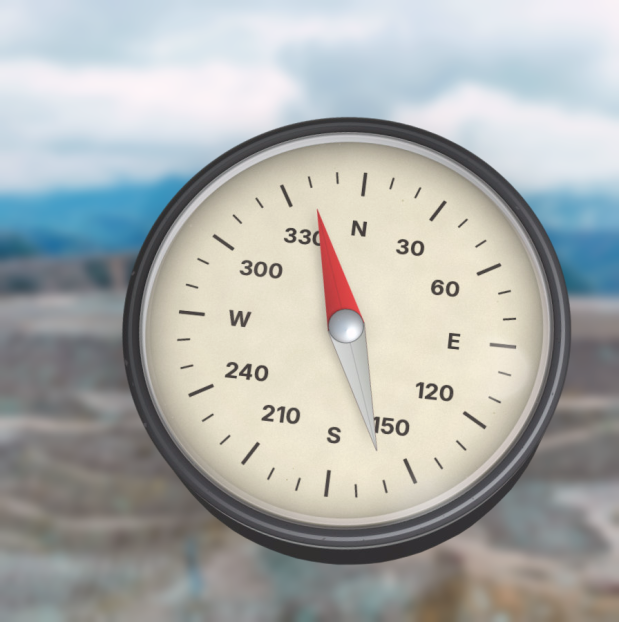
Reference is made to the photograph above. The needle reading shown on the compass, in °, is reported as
340 °
